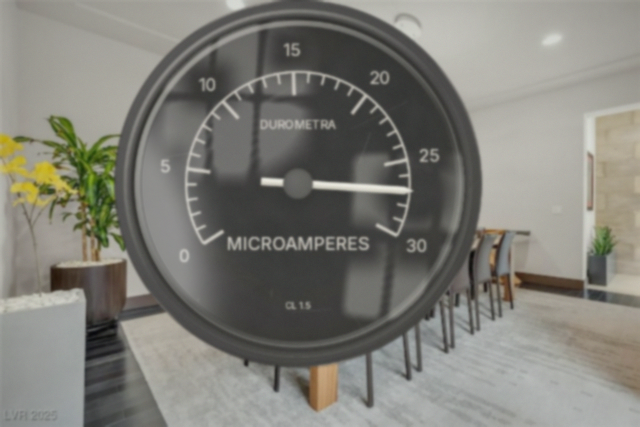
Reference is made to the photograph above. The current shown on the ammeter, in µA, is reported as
27 µA
